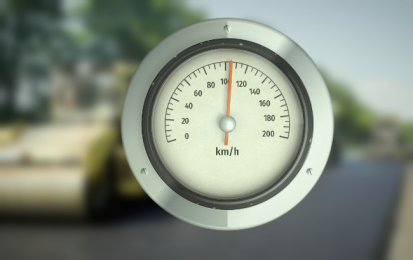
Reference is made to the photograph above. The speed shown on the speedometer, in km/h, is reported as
105 km/h
